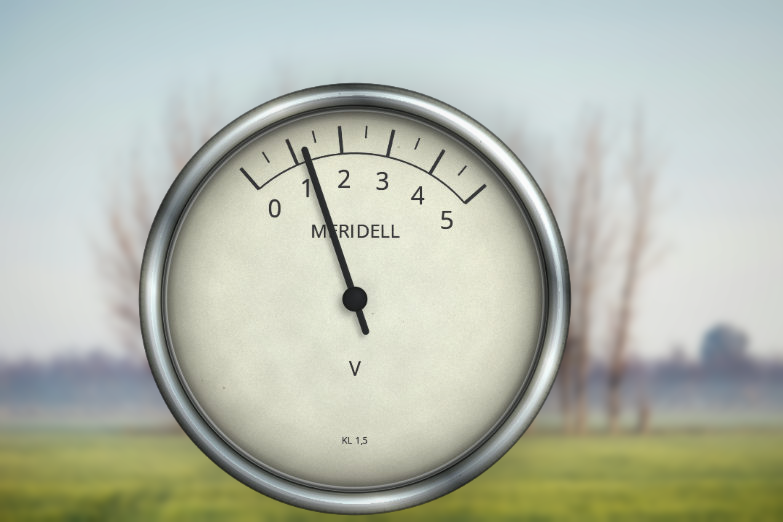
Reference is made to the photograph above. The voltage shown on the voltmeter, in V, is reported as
1.25 V
